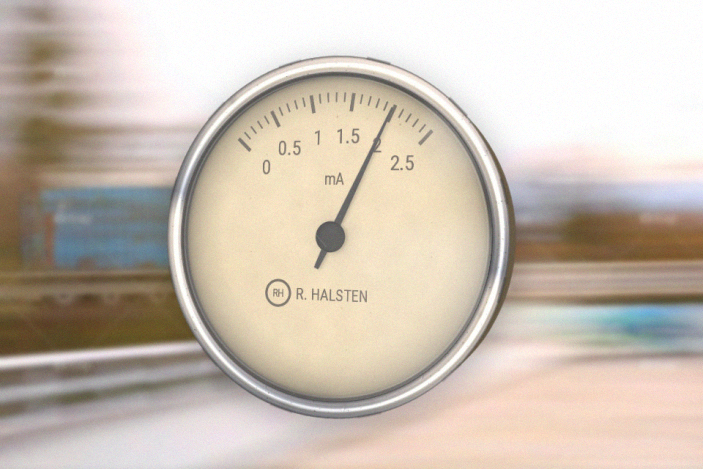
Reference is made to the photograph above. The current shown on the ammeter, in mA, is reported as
2 mA
